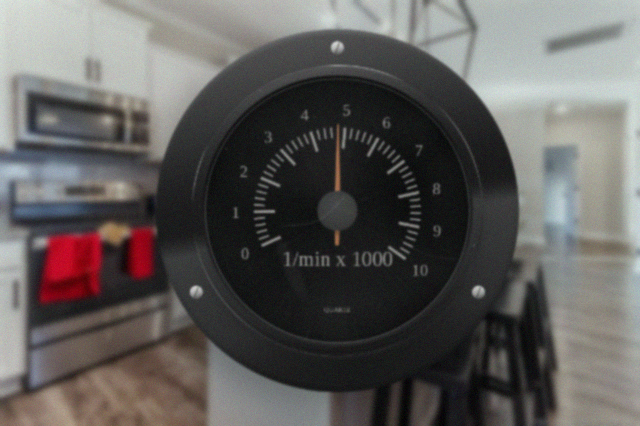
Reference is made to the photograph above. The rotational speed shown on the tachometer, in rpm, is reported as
4800 rpm
